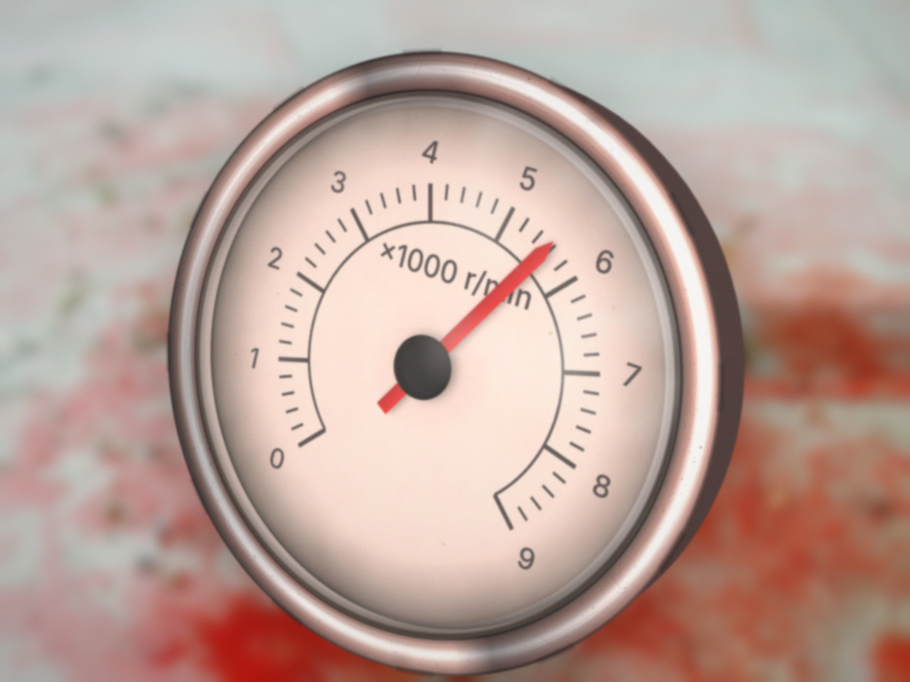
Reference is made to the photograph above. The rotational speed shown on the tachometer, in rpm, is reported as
5600 rpm
